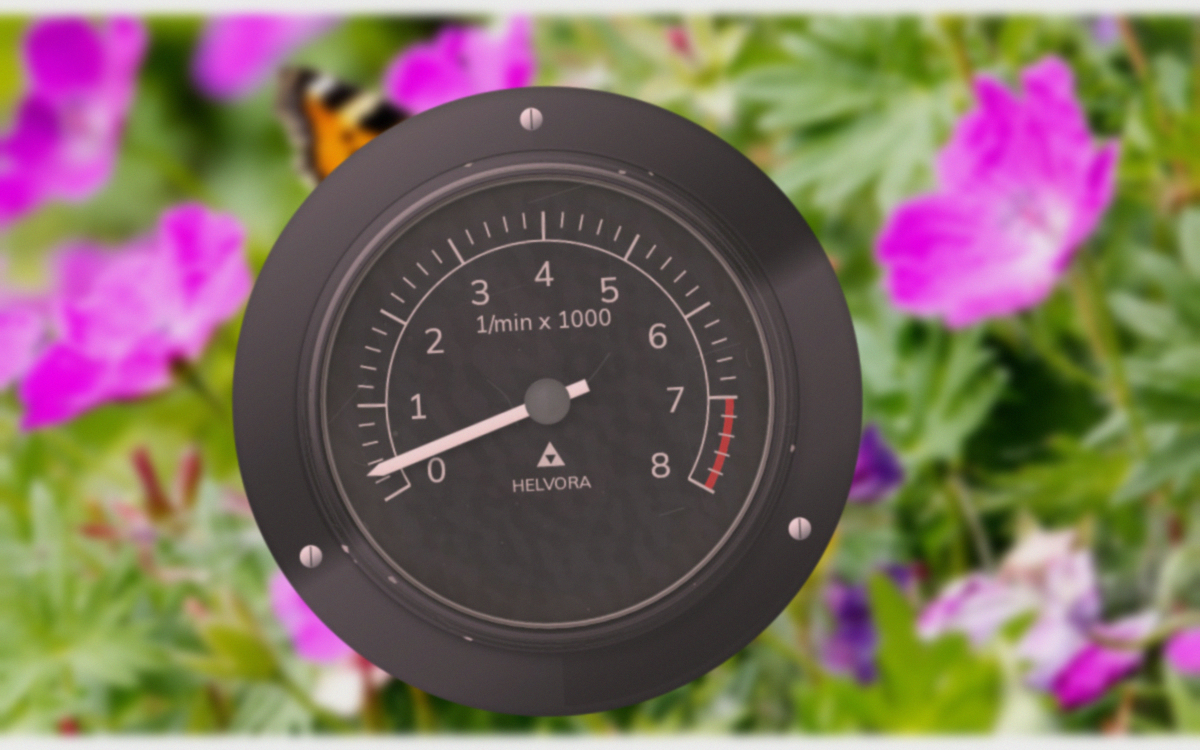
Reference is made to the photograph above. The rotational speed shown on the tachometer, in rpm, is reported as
300 rpm
